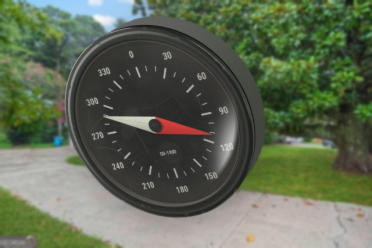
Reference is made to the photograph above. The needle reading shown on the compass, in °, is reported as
110 °
